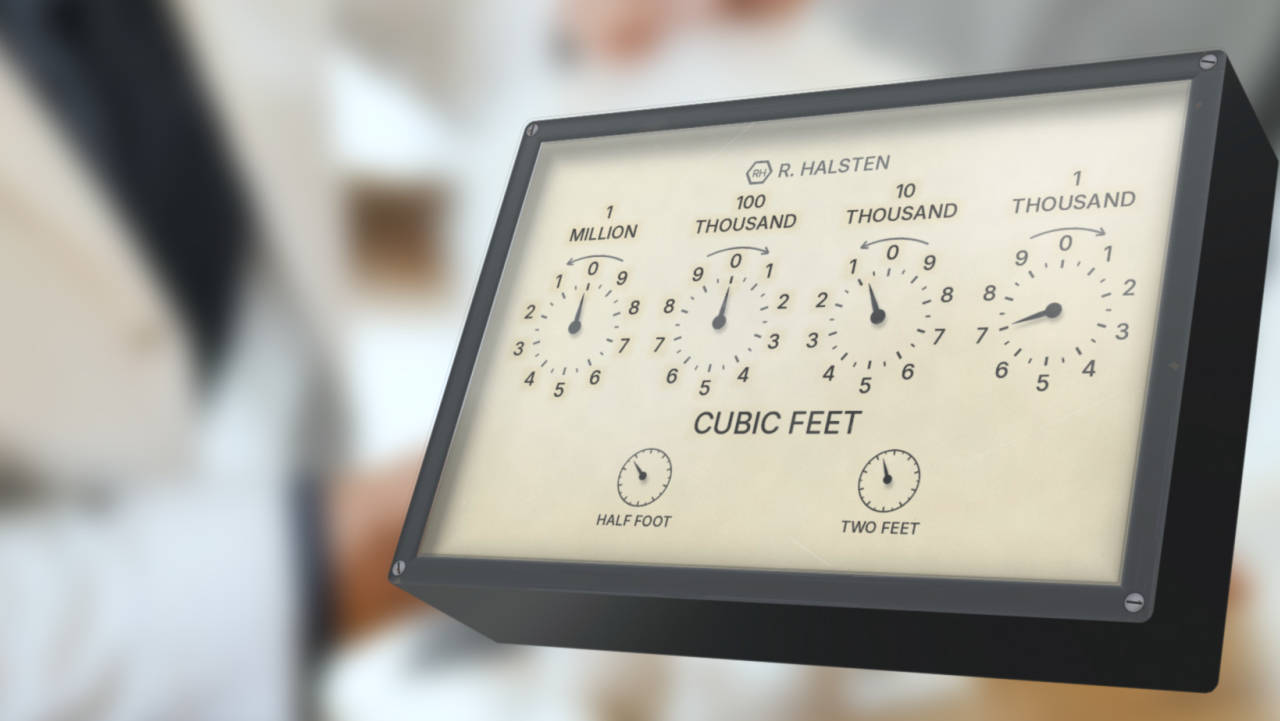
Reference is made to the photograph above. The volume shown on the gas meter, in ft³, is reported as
700 ft³
